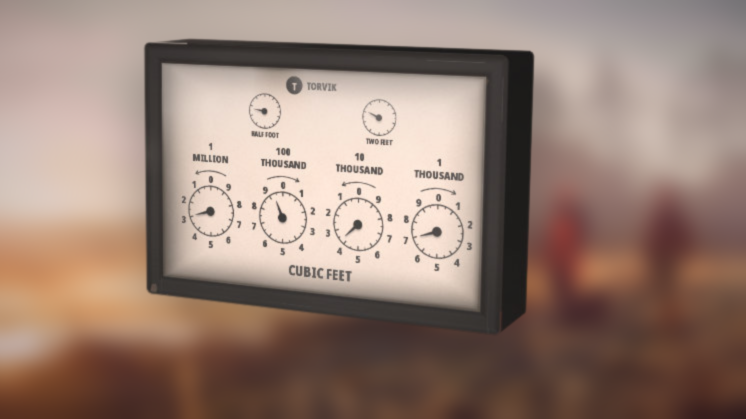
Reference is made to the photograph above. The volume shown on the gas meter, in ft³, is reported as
293700 ft³
